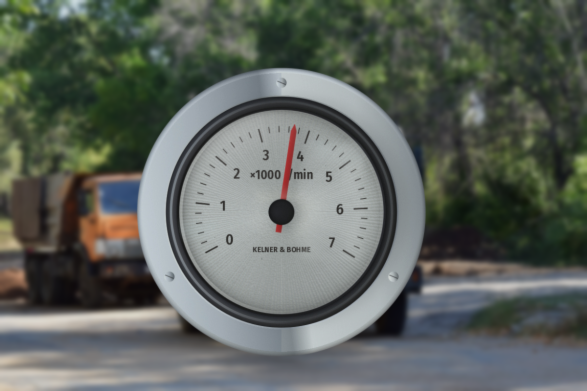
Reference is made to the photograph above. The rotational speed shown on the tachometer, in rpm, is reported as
3700 rpm
